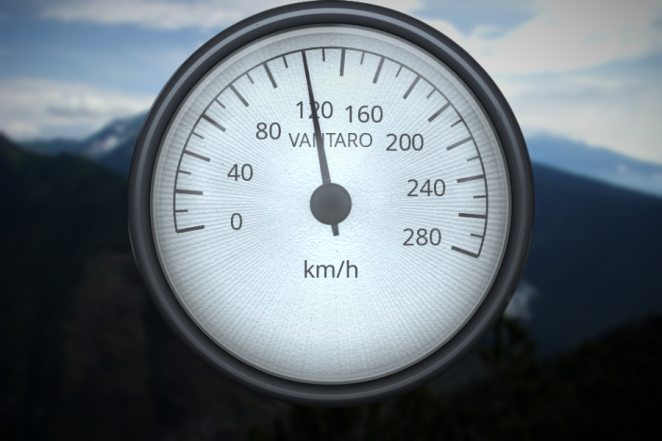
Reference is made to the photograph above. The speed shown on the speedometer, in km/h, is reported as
120 km/h
